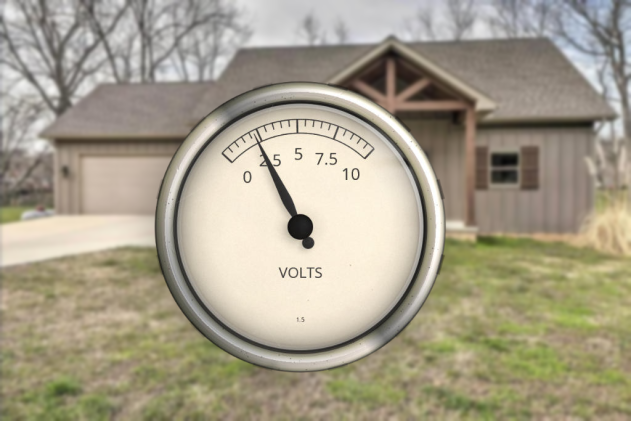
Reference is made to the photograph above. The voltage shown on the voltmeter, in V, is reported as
2.25 V
